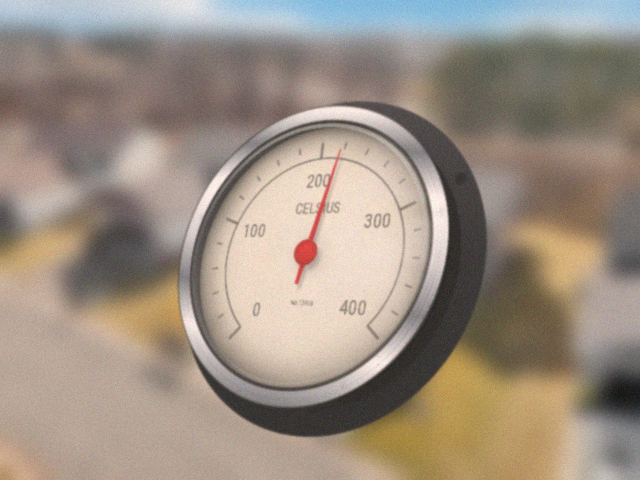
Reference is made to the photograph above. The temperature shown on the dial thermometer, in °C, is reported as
220 °C
